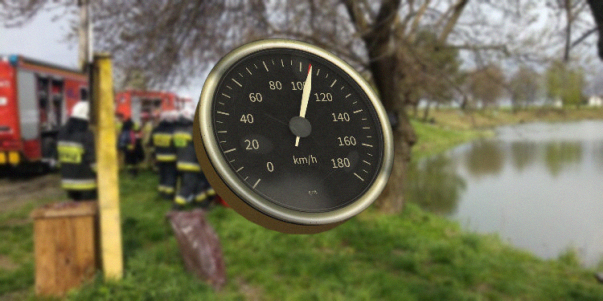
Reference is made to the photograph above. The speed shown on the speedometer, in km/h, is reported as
105 km/h
